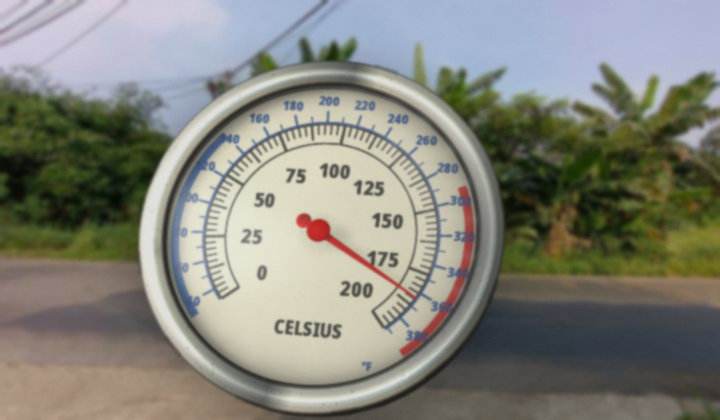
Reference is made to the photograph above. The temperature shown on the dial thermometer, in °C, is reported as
185 °C
